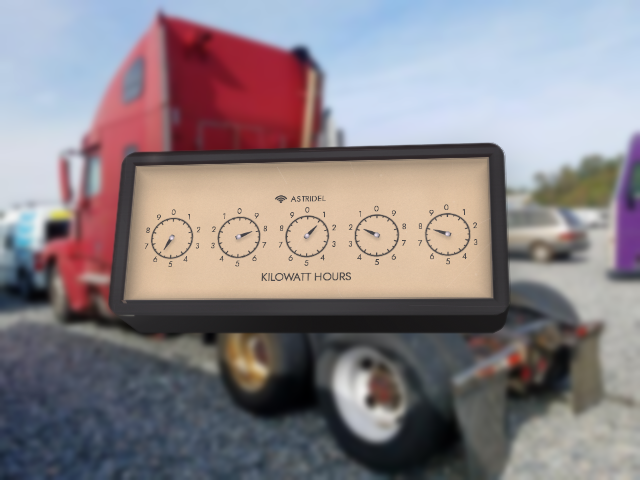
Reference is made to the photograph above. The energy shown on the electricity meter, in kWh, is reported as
58118 kWh
